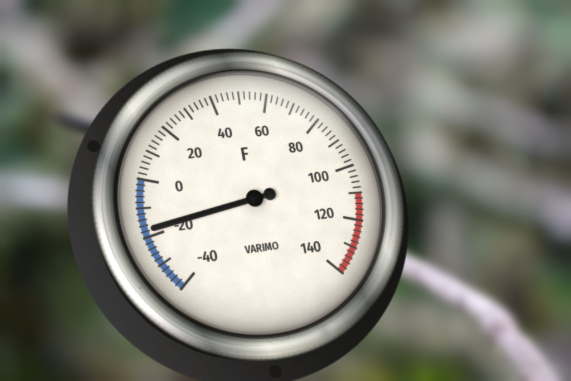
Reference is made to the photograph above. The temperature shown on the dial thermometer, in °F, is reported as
-18 °F
